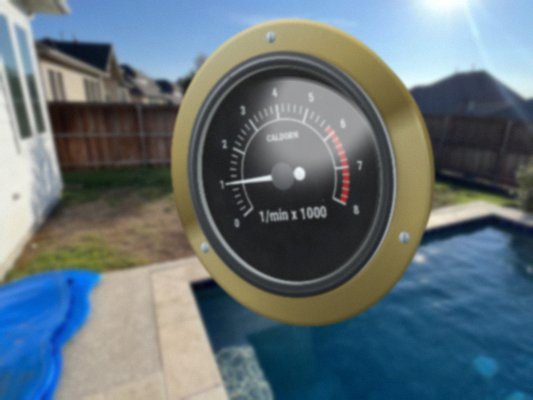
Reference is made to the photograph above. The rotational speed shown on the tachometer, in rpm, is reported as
1000 rpm
